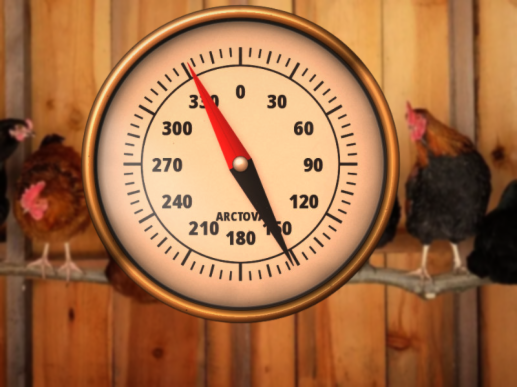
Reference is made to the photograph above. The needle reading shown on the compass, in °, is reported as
332.5 °
